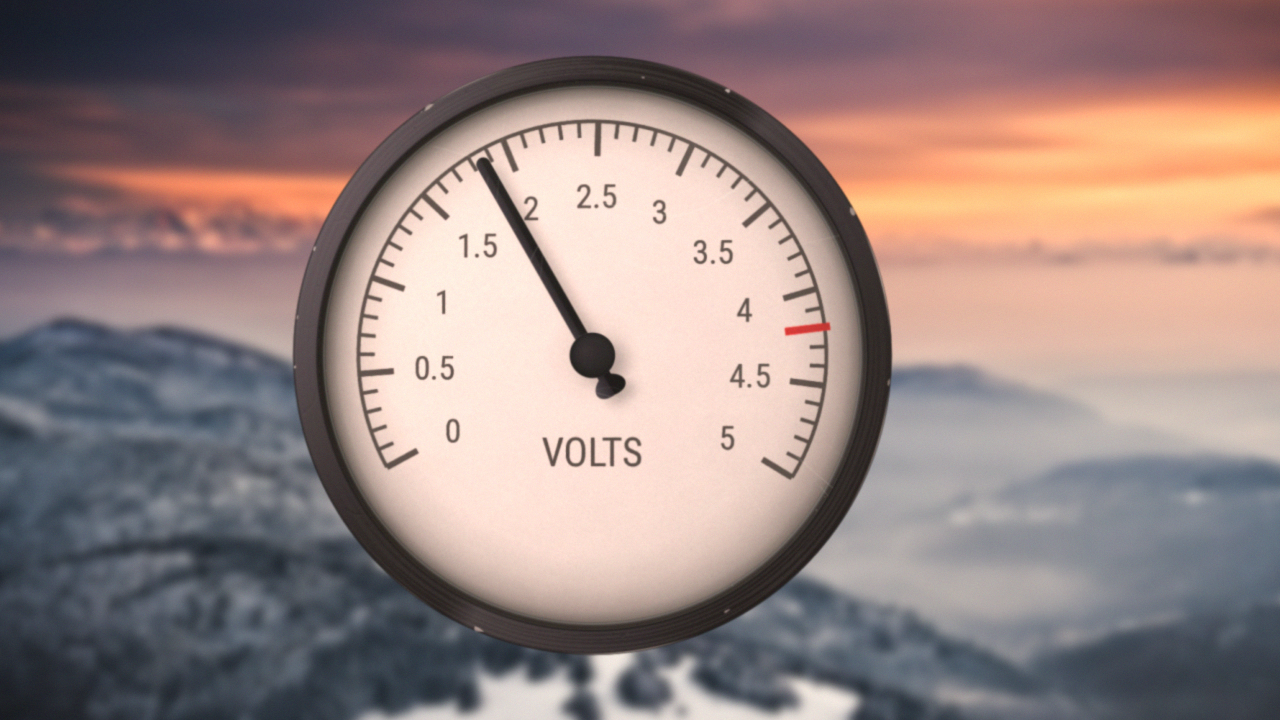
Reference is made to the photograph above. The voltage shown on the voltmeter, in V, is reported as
1.85 V
